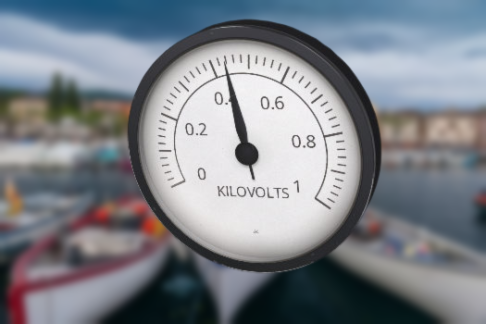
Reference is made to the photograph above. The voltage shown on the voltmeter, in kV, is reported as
0.44 kV
